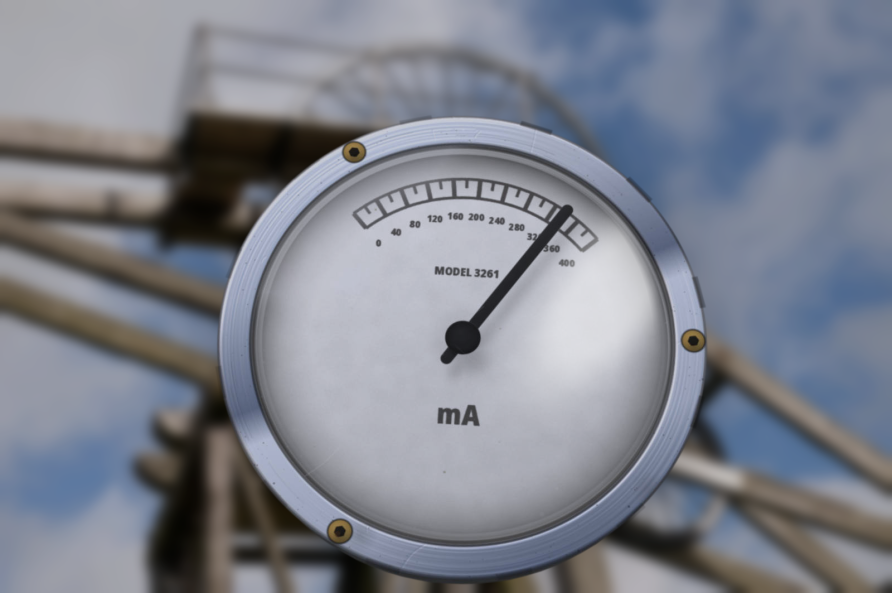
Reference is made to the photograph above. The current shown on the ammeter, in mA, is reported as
340 mA
